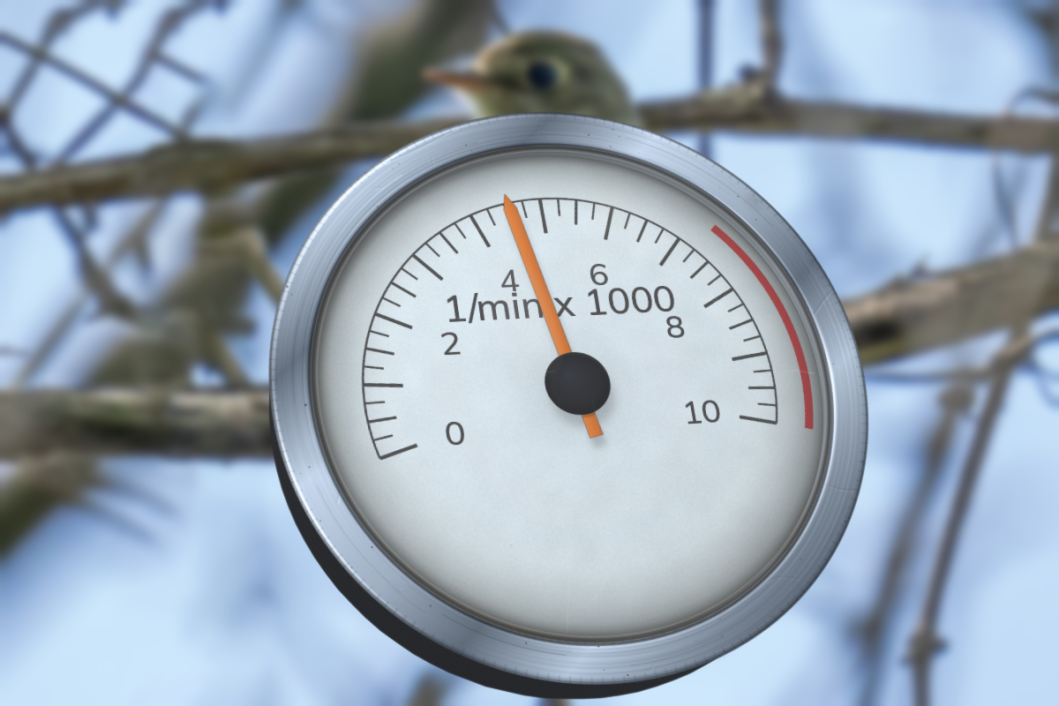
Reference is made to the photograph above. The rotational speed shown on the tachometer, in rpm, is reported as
4500 rpm
